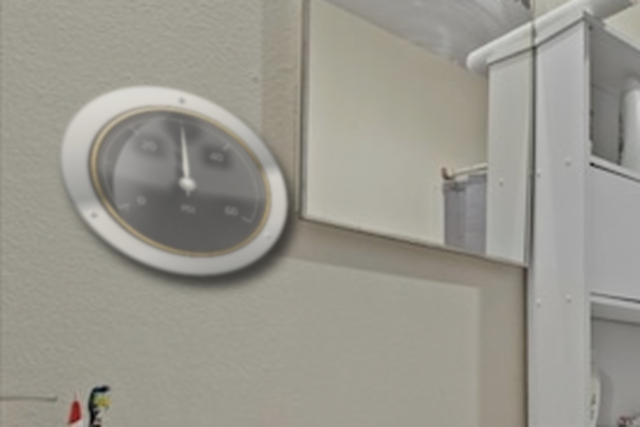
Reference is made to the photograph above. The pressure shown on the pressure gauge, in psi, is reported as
30 psi
